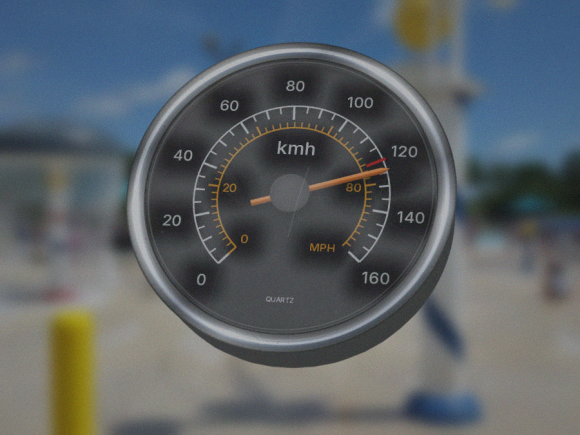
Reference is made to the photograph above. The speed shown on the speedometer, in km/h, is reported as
125 km/h
